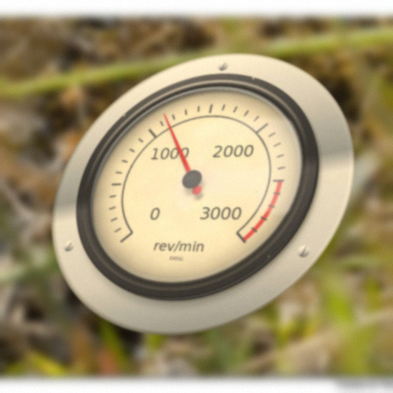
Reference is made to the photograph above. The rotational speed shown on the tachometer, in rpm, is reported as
1150 rpm
